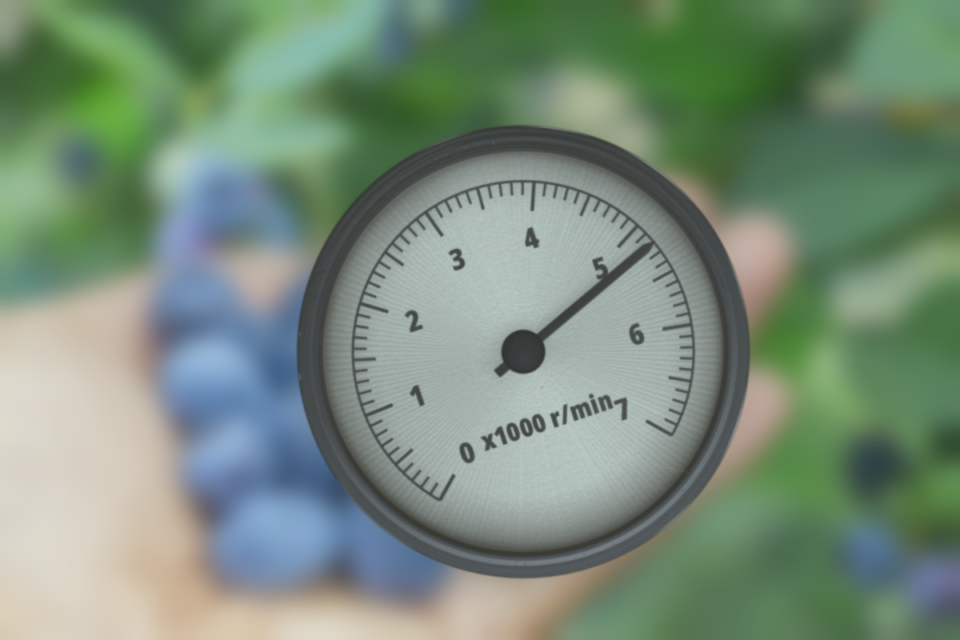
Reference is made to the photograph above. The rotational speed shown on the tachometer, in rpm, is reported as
5200 rpm
